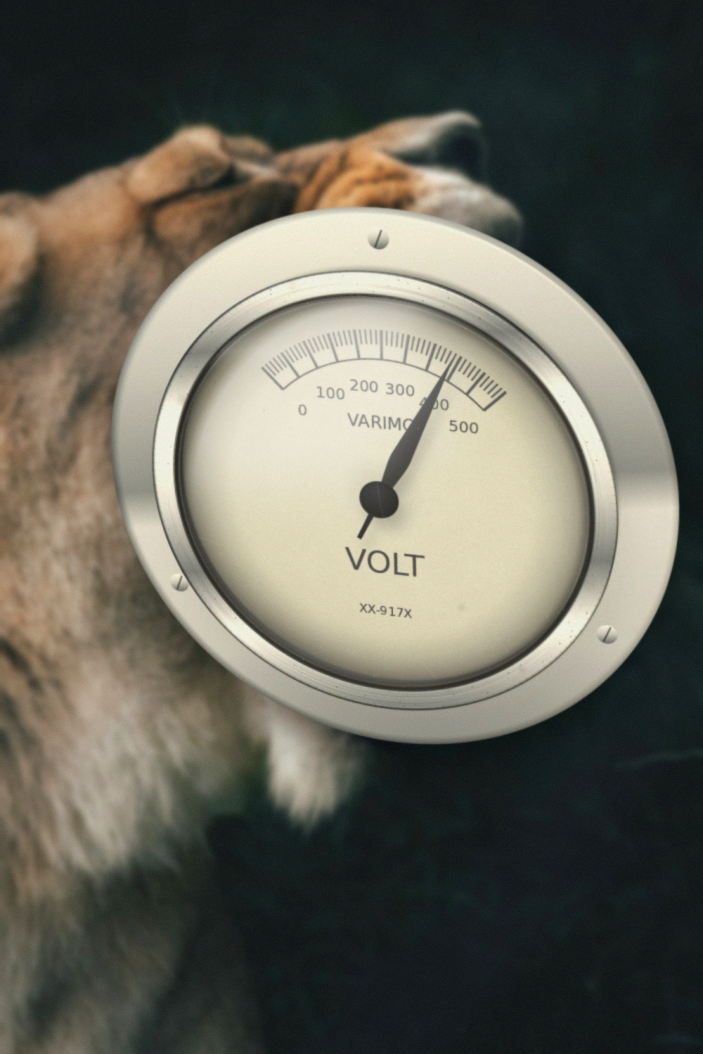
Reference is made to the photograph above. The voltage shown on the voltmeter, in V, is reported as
390 V
